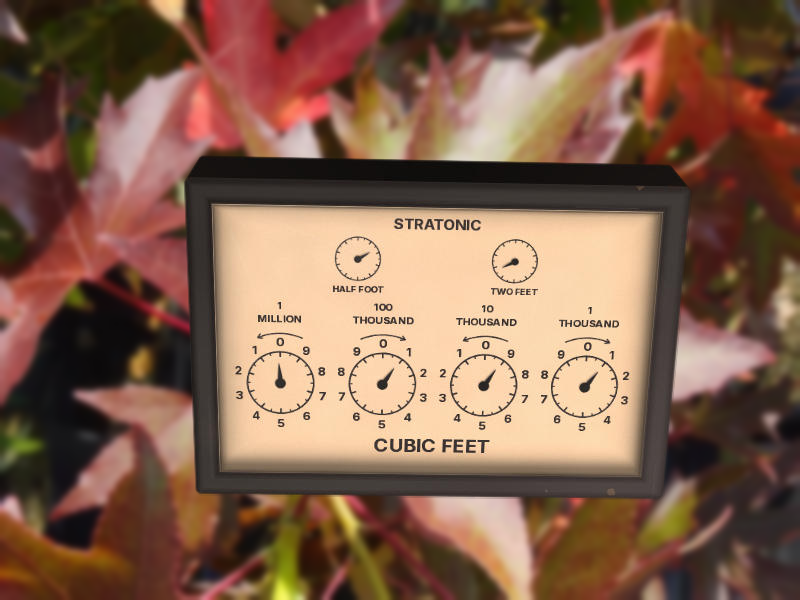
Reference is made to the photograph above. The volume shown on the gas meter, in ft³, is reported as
9100 ft³
